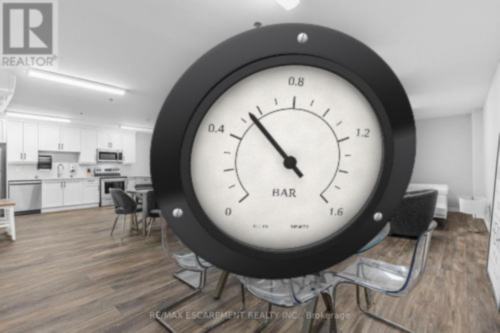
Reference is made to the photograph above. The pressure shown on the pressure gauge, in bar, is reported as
0.55 bar
